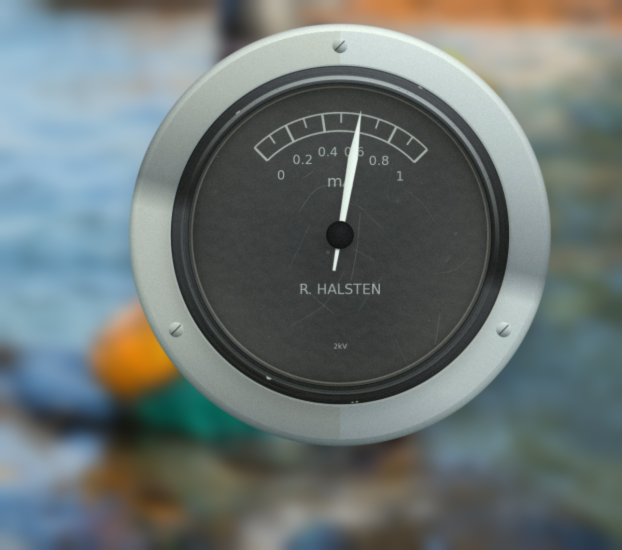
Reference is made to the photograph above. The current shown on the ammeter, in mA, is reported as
0.6 mA
